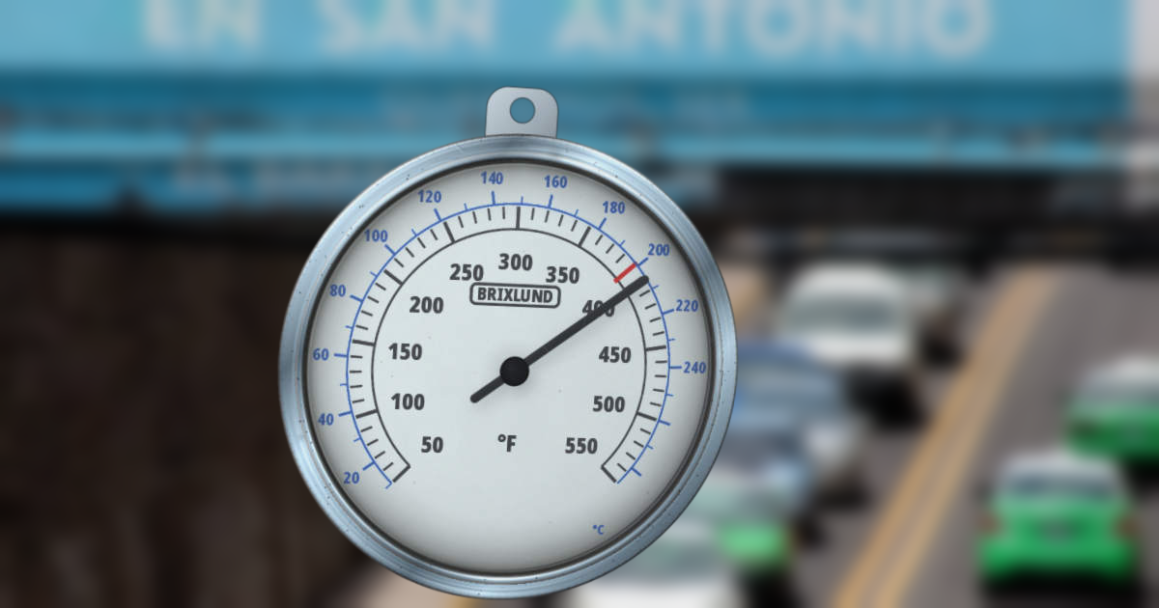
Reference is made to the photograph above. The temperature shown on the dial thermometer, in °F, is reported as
400 °F
